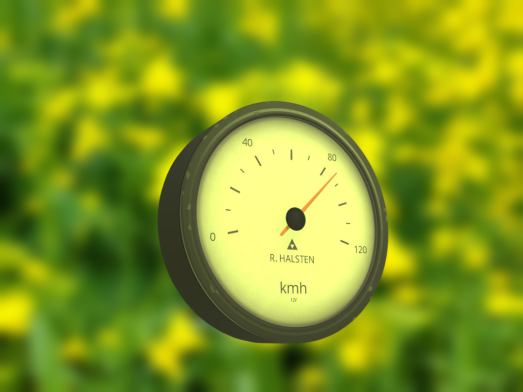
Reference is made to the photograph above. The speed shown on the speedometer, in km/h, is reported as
85 km/h
